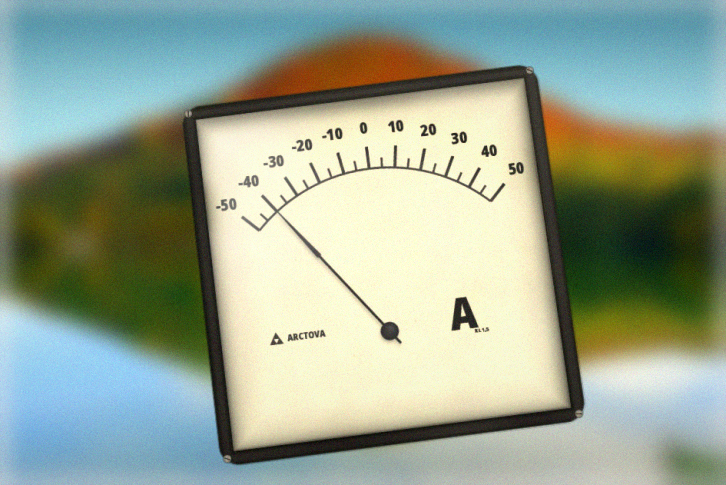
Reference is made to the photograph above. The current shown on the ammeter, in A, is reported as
-40 A
